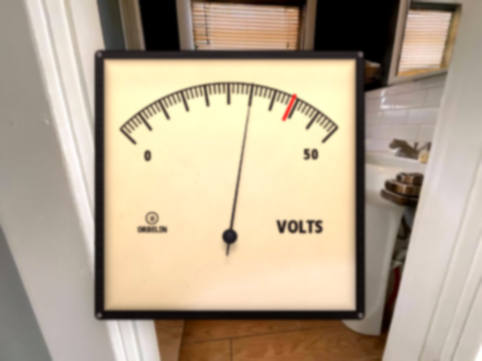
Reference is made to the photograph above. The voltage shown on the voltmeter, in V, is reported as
30 V
